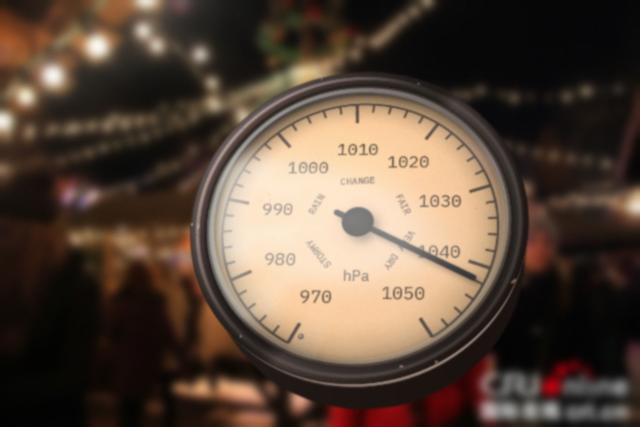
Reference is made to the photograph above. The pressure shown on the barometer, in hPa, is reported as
1042 hPa
